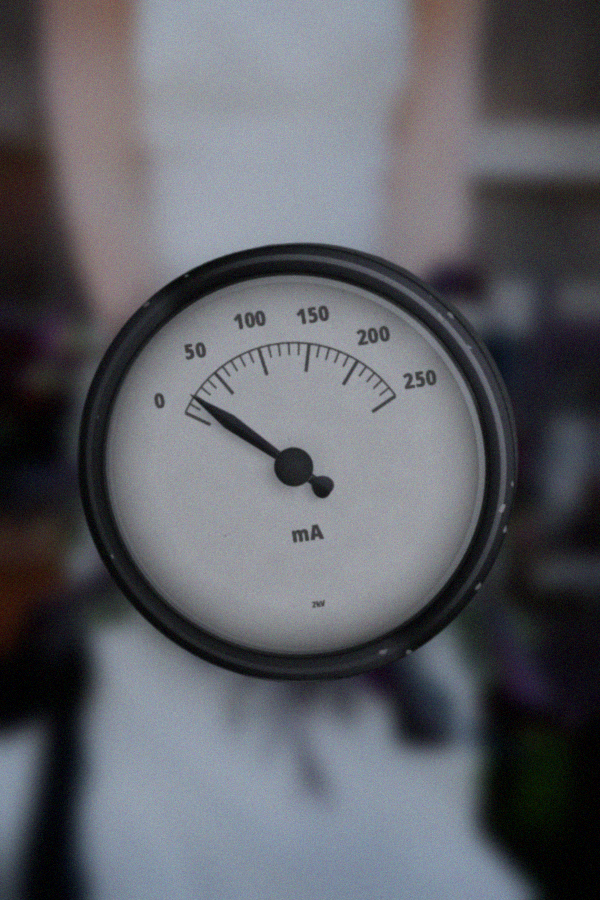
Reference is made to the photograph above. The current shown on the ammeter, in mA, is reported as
20 mA
